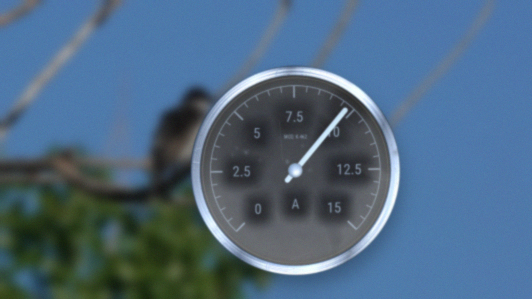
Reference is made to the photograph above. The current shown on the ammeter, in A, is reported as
9.75 A
